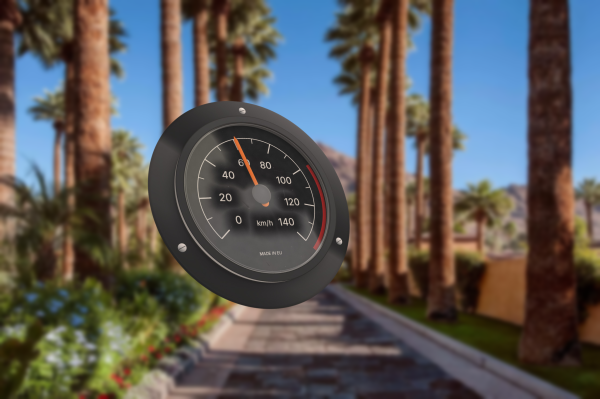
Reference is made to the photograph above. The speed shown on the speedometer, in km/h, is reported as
60 km/h
